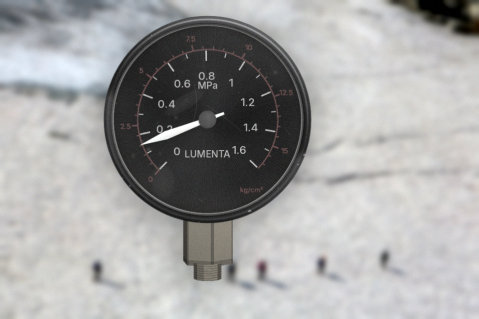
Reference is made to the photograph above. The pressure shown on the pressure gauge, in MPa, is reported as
0.15 MPa
